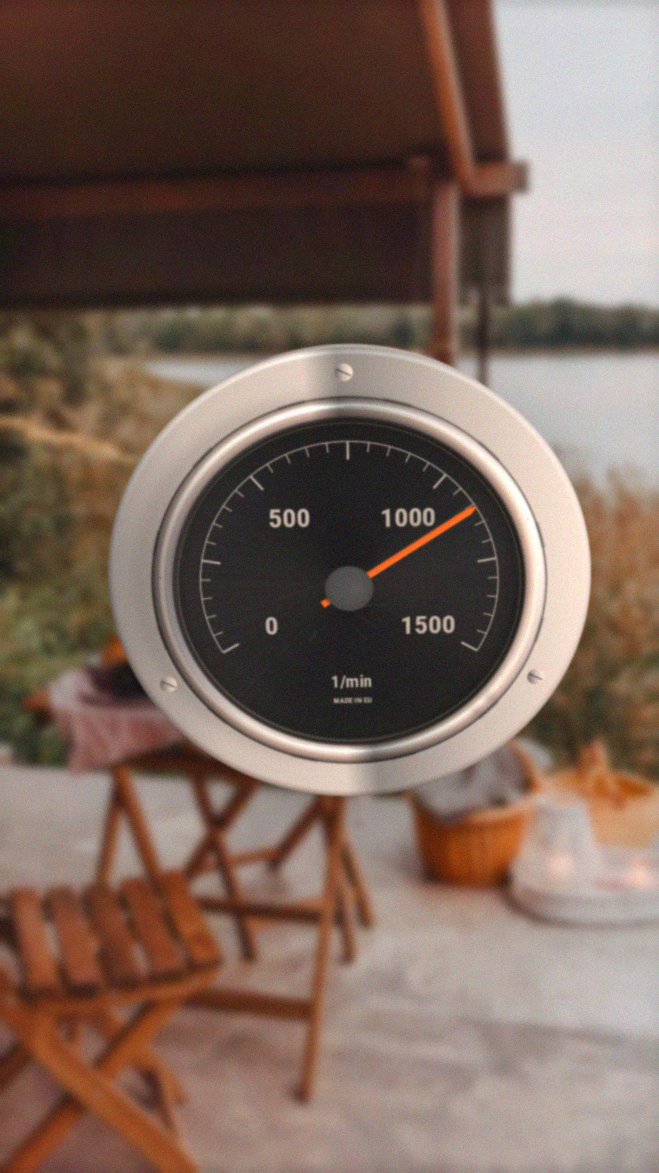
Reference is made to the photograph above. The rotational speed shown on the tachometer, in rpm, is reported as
1100 rpm
